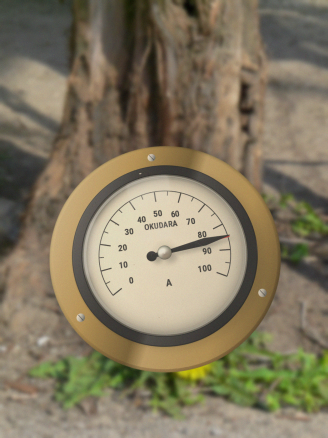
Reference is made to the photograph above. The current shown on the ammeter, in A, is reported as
85 A
